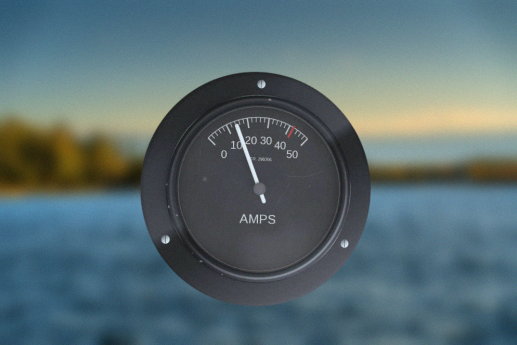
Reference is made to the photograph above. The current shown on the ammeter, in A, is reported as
14 A
